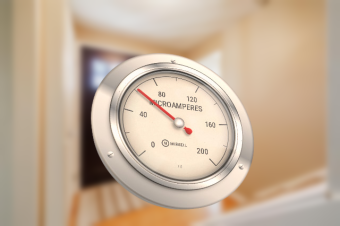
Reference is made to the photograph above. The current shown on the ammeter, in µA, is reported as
60 µA
